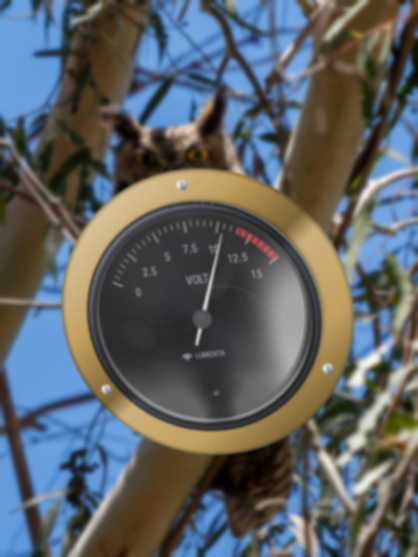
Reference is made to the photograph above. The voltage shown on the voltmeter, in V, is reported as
10.5 V
